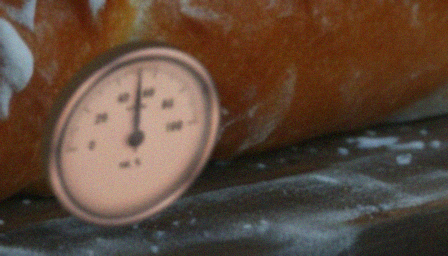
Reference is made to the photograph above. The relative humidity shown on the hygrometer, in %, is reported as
50 %
